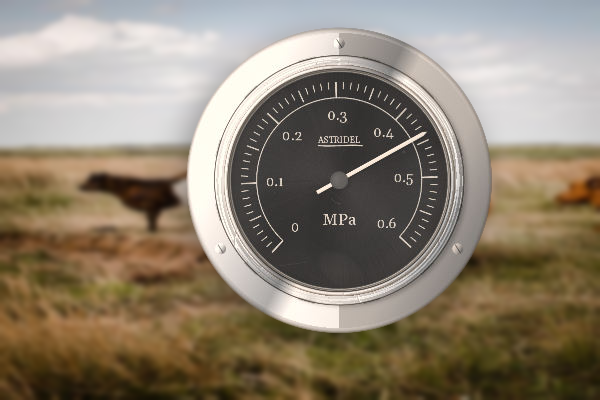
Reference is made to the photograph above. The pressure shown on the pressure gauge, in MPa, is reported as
0.44 MPa
